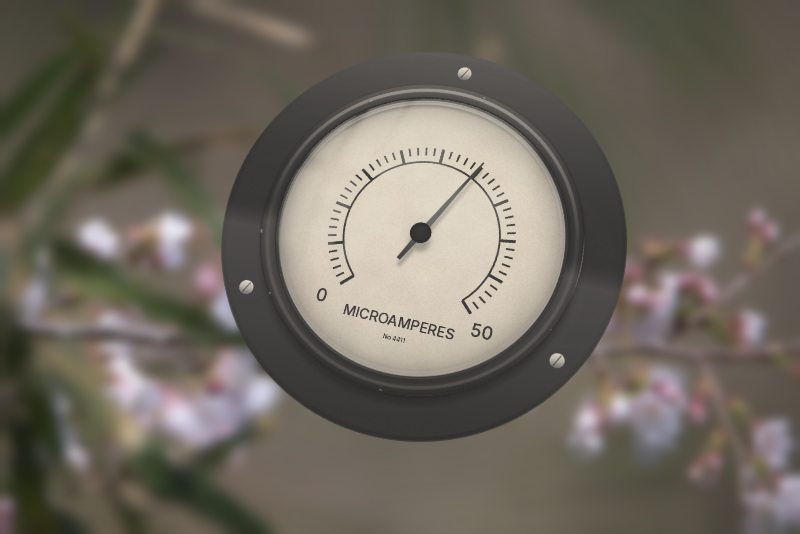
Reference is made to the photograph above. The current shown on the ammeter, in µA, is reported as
30 µA
